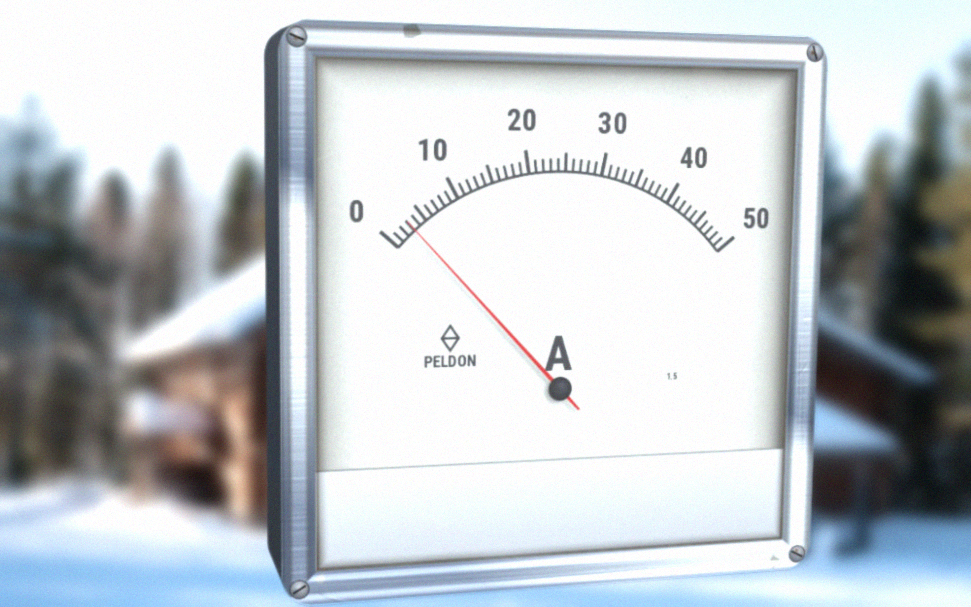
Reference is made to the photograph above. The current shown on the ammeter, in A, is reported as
3 A
